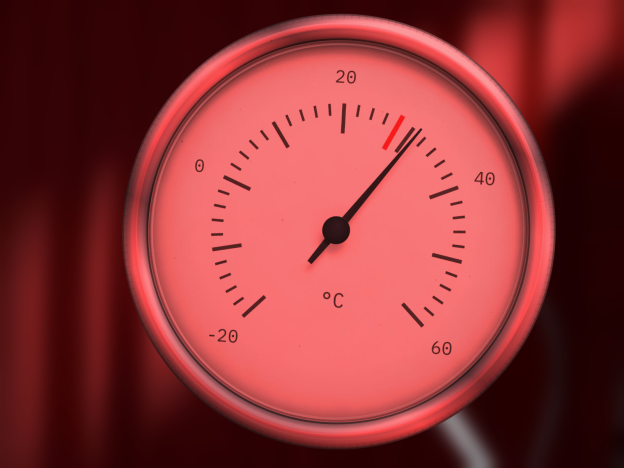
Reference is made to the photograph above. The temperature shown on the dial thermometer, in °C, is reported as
31 °C
